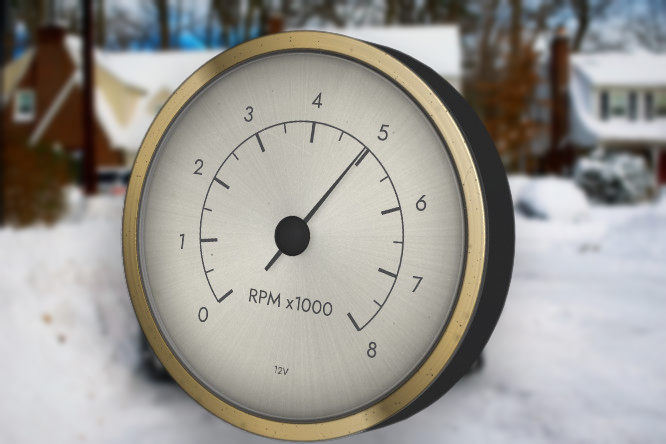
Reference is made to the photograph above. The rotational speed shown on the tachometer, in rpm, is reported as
5000 rpm
